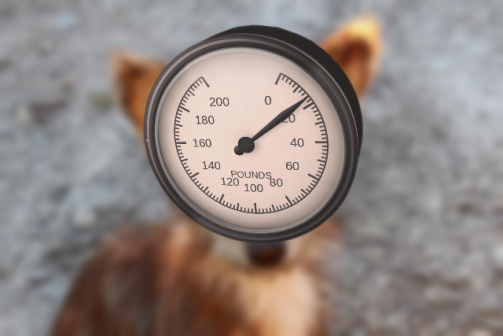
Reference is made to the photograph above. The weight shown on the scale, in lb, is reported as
16 lb
